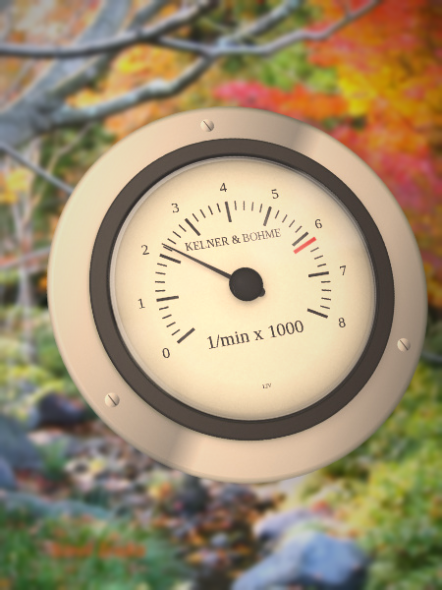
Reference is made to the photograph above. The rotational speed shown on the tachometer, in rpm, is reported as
2200 rpm
